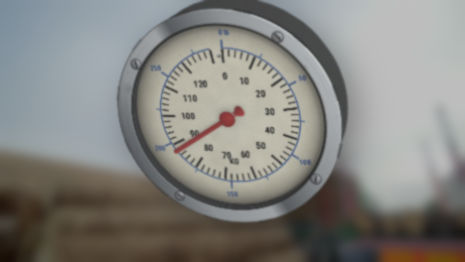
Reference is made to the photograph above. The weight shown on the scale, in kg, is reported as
88 kg
